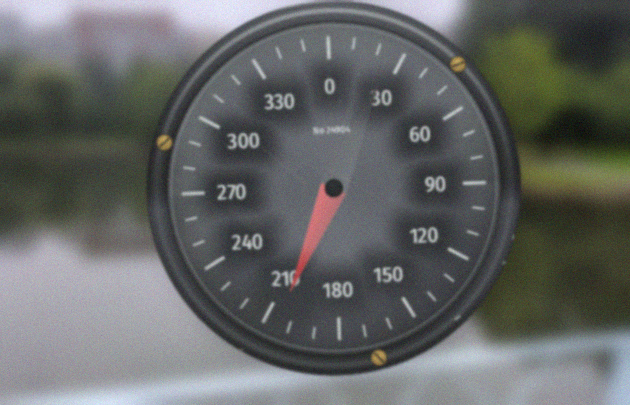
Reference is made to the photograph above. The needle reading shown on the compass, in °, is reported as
205 °
